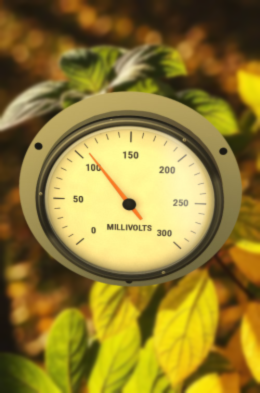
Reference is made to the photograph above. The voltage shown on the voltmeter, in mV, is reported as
110 mV
